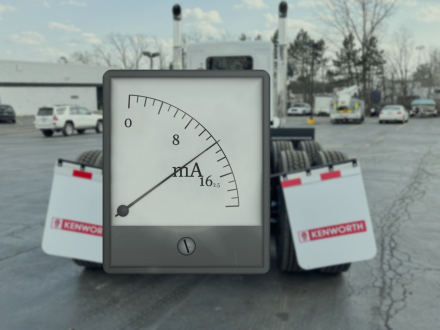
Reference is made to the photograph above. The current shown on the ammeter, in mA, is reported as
12 mA
